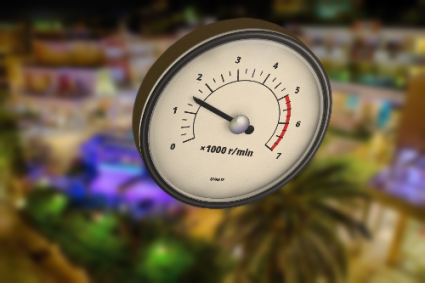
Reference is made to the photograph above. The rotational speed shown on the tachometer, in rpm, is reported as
1500 rpm
